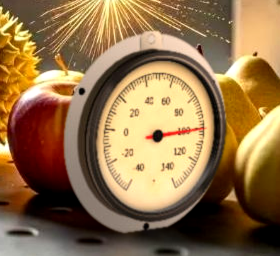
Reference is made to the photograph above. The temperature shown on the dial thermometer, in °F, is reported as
100 °F
